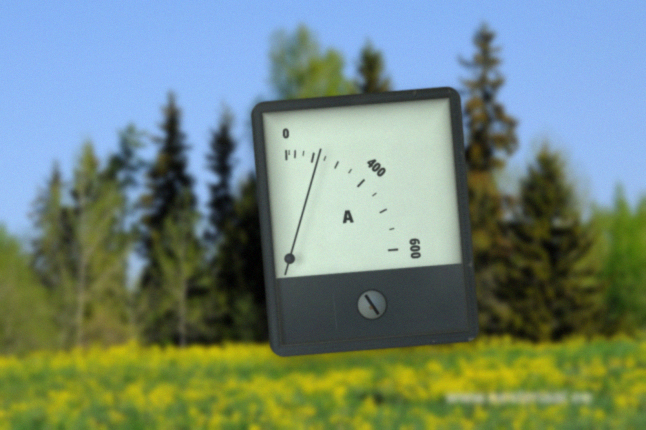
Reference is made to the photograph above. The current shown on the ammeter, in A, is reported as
225 A
